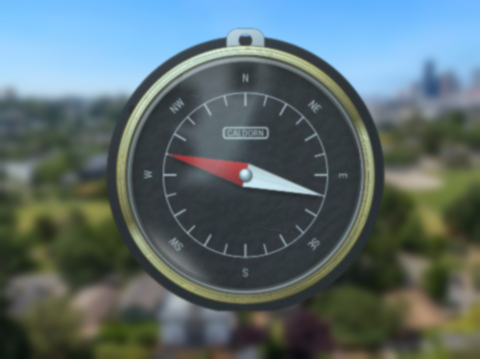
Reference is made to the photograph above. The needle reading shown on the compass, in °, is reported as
285 °
